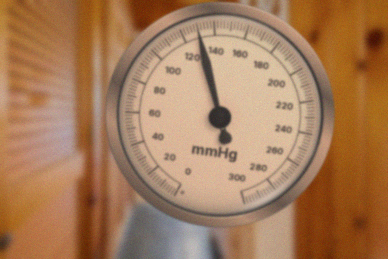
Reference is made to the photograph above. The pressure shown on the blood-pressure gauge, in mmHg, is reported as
130 mmHg
